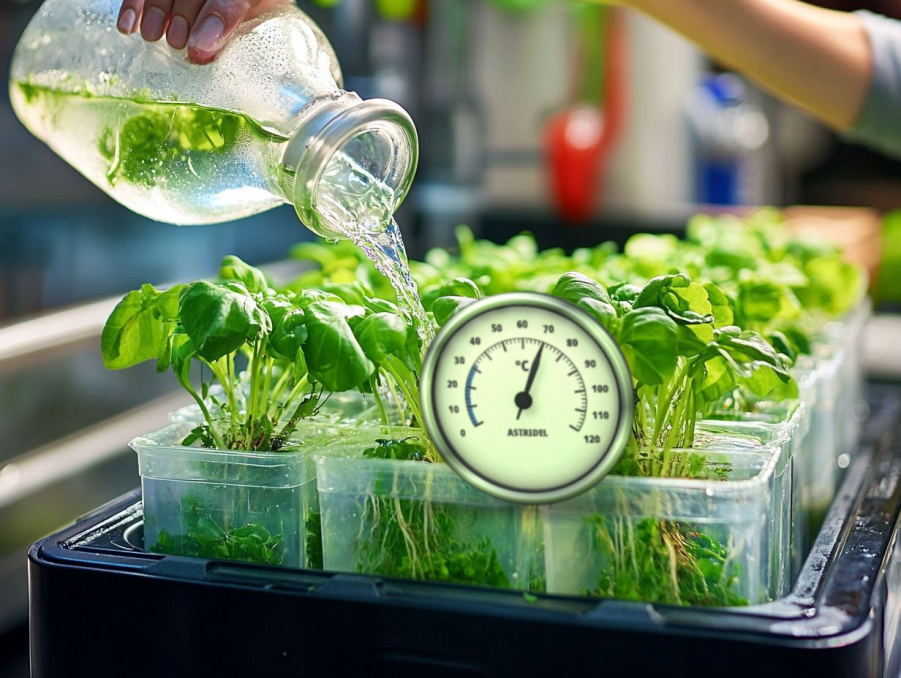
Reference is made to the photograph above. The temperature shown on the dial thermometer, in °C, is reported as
70 °C
